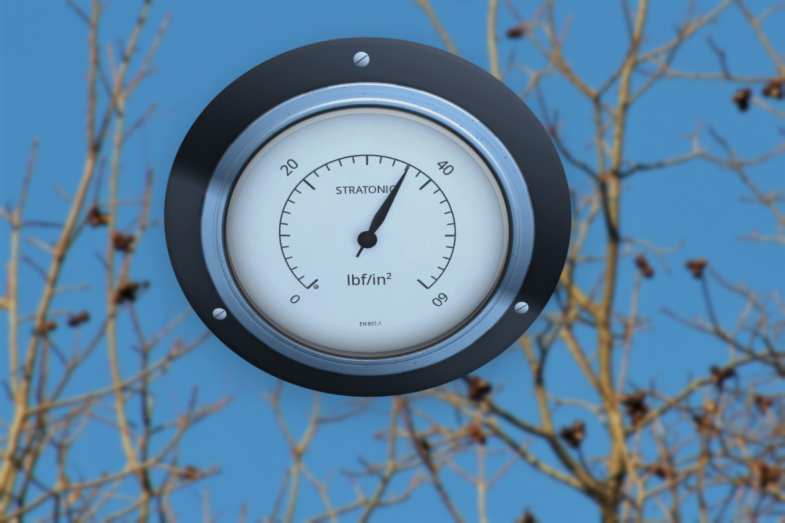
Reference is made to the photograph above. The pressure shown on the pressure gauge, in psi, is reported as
36 psi
